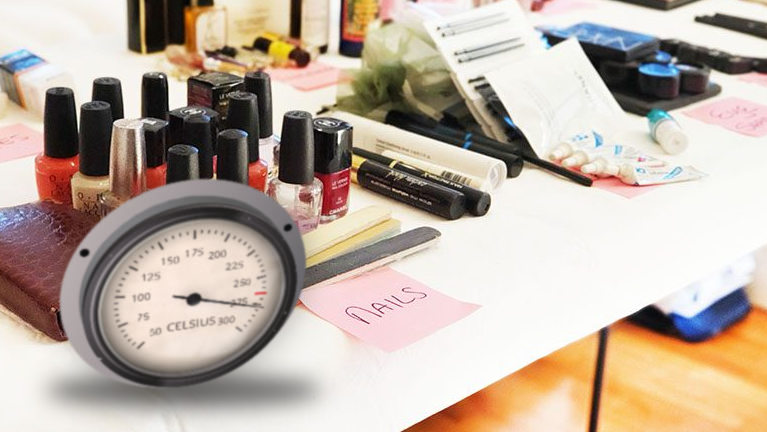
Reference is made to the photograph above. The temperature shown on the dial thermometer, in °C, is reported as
275 °C
